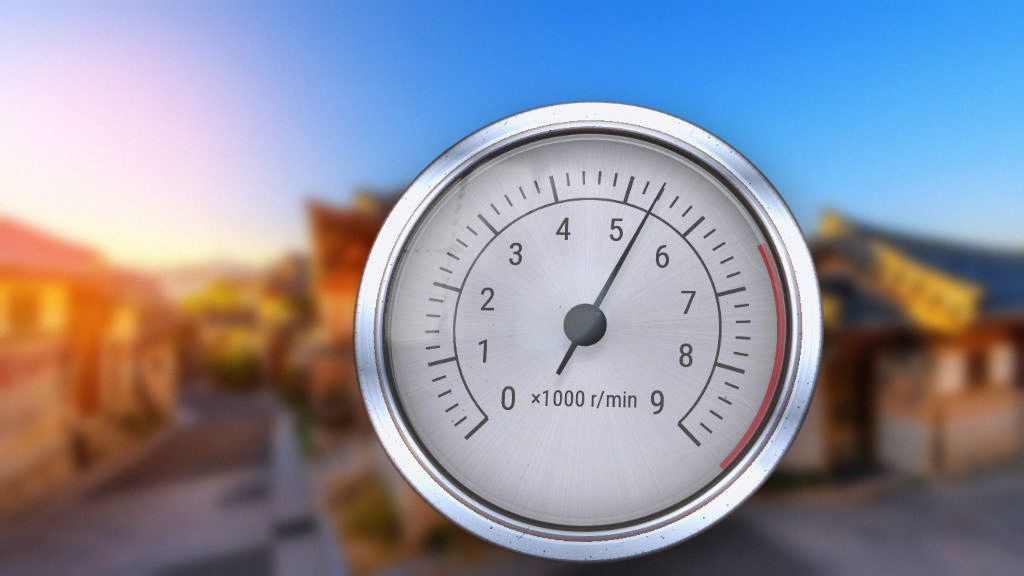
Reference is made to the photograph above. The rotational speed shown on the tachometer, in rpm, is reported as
5400 rpm
